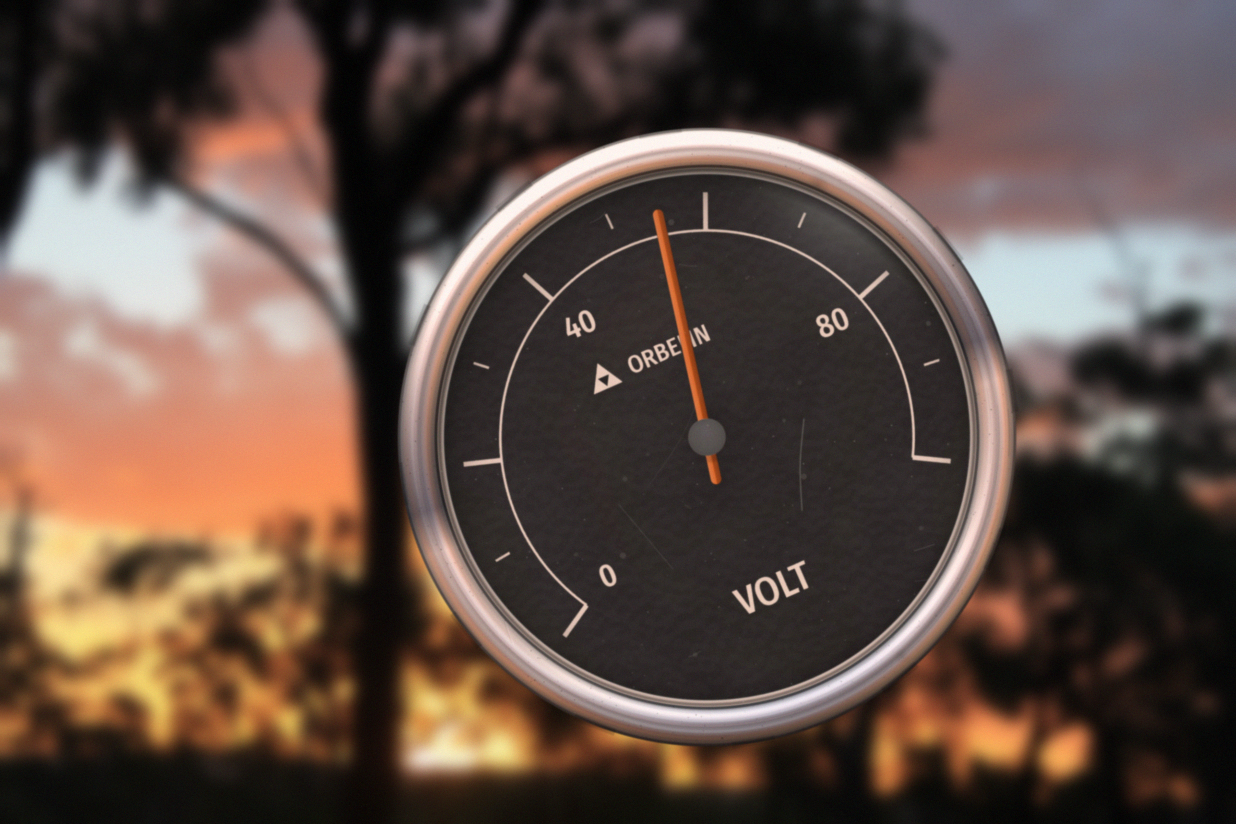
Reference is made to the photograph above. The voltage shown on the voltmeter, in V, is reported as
55 V
